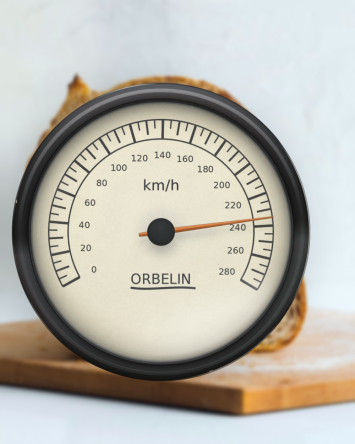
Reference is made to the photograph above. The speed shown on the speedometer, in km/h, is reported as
235 km/h
